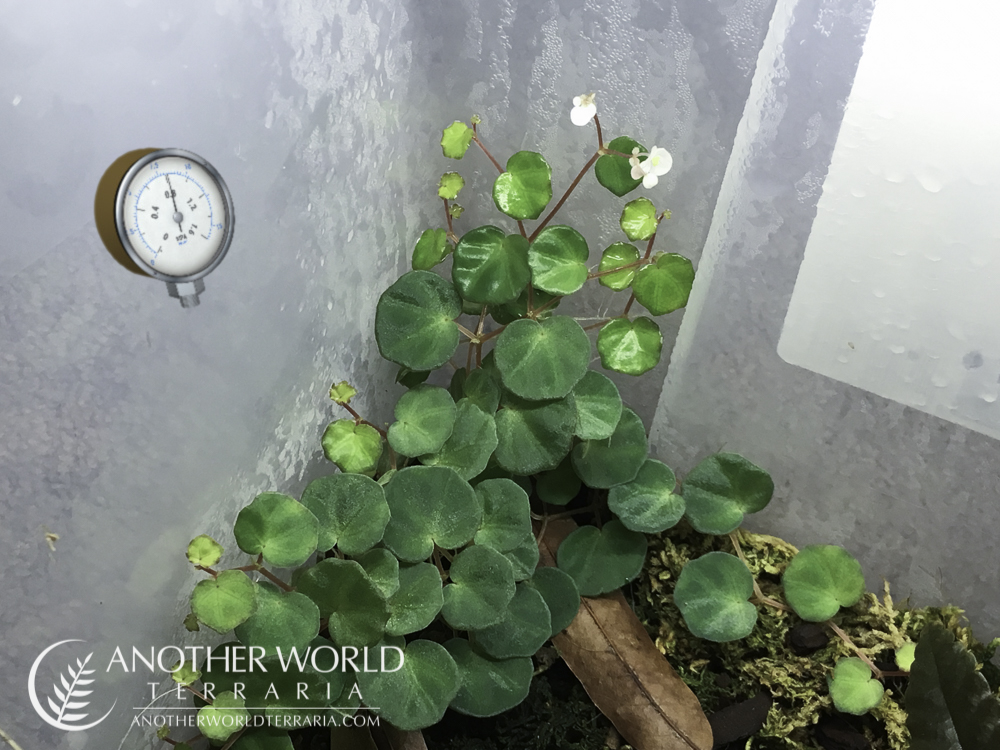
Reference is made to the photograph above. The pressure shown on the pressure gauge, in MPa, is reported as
0.8 MPa
